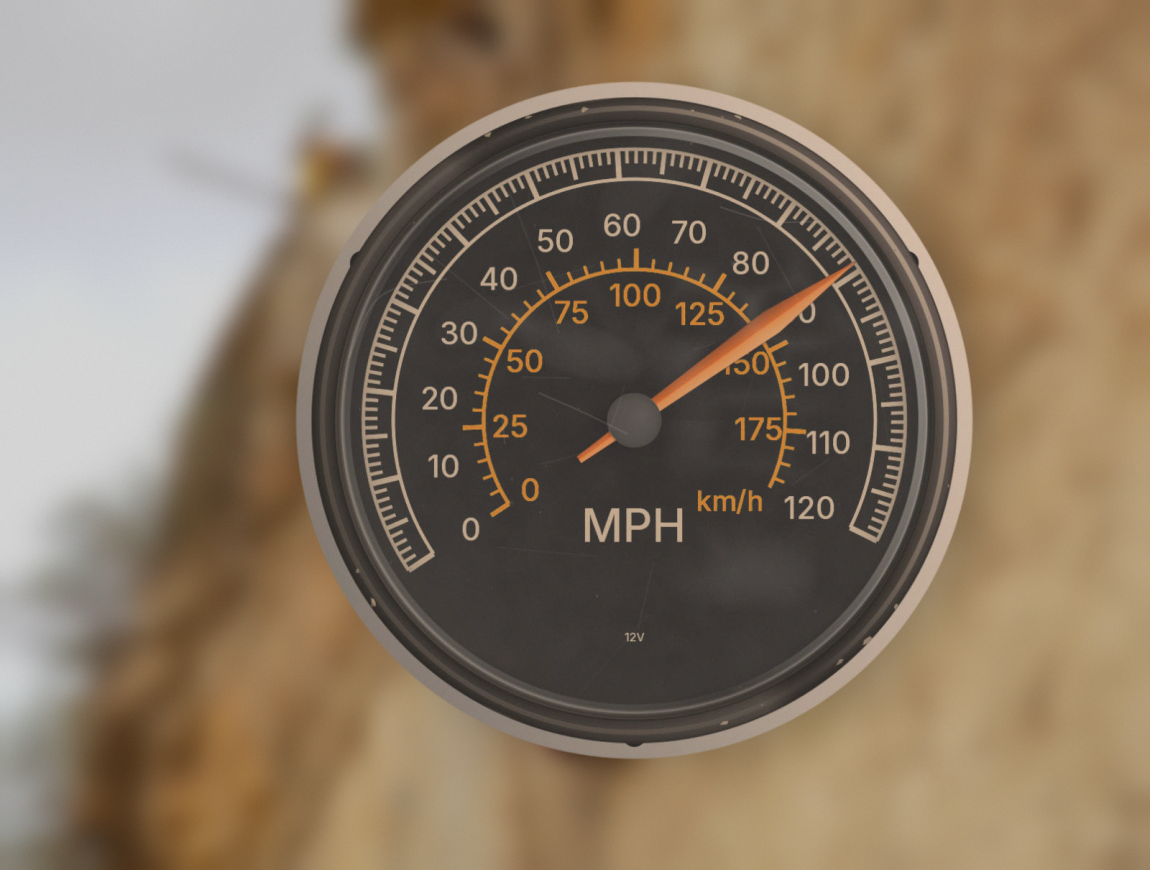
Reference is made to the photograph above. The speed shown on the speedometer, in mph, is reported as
89 mph
